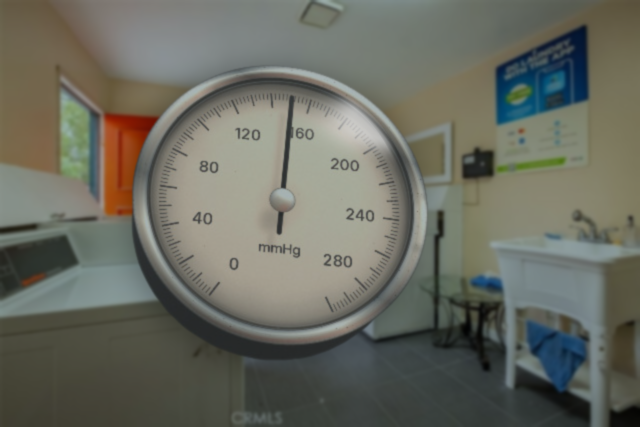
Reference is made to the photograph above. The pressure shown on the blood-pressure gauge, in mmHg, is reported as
150 mmHg
